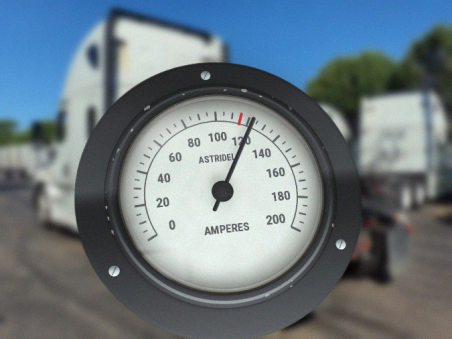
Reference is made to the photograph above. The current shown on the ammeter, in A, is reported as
122.5 A
